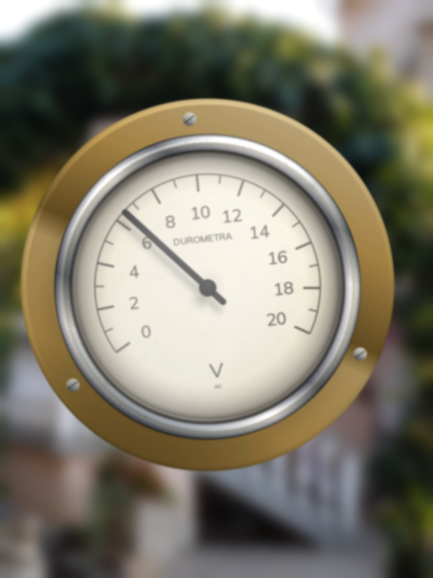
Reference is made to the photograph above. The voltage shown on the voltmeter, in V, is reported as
6.5 V
